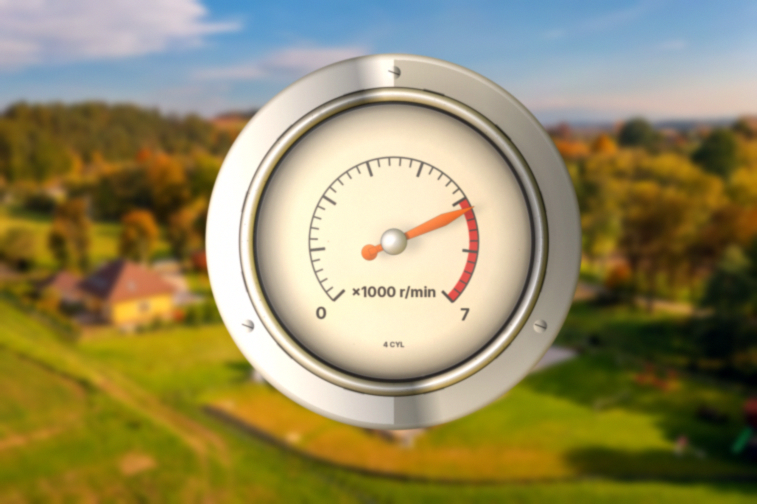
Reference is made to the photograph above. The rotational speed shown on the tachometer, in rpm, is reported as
5200 rpm
